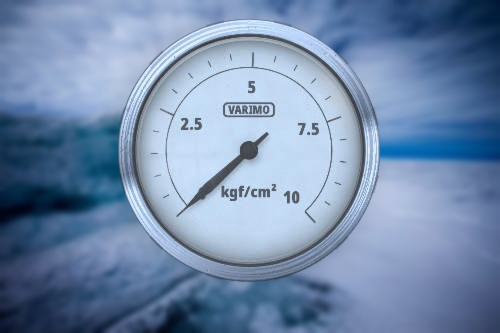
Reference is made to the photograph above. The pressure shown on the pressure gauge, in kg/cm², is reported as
0 kg/cm²
